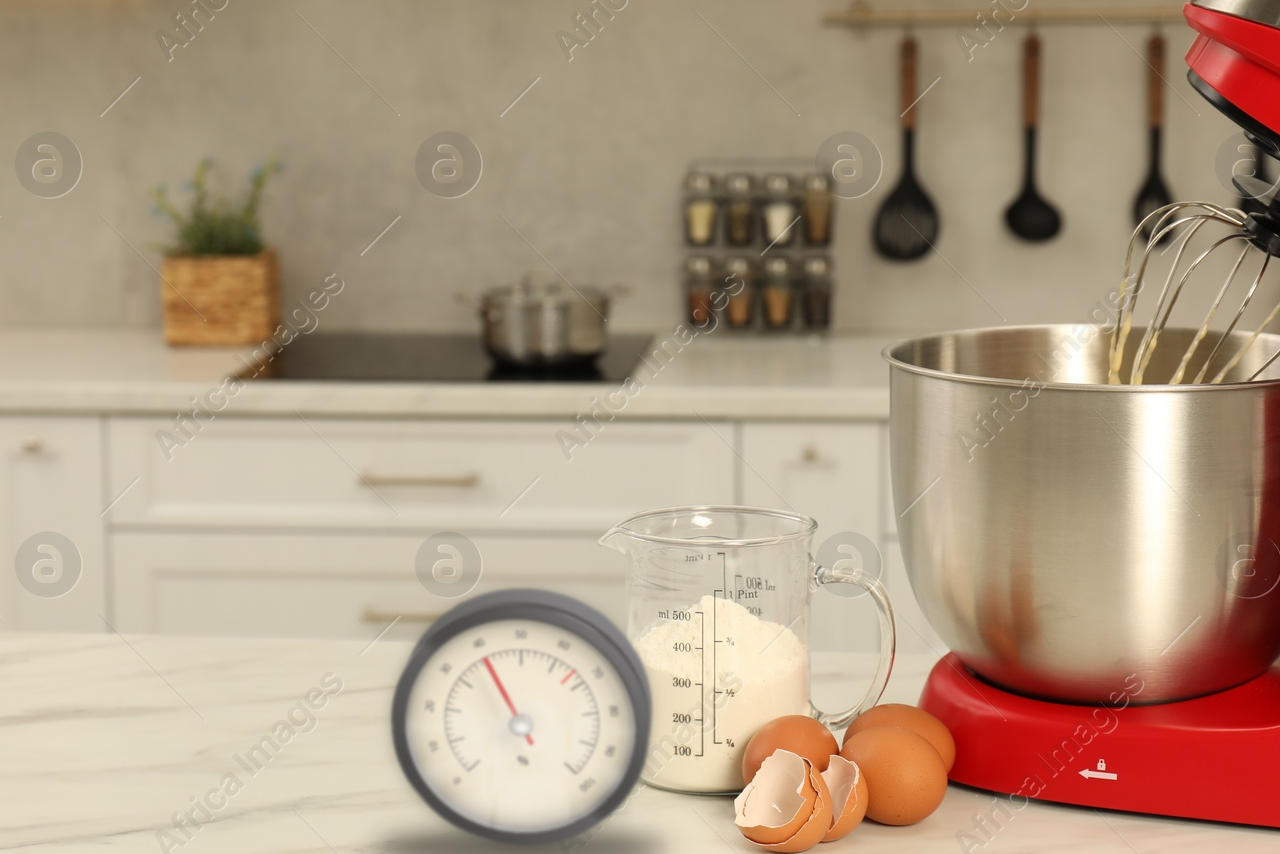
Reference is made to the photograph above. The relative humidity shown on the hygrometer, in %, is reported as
40 %
